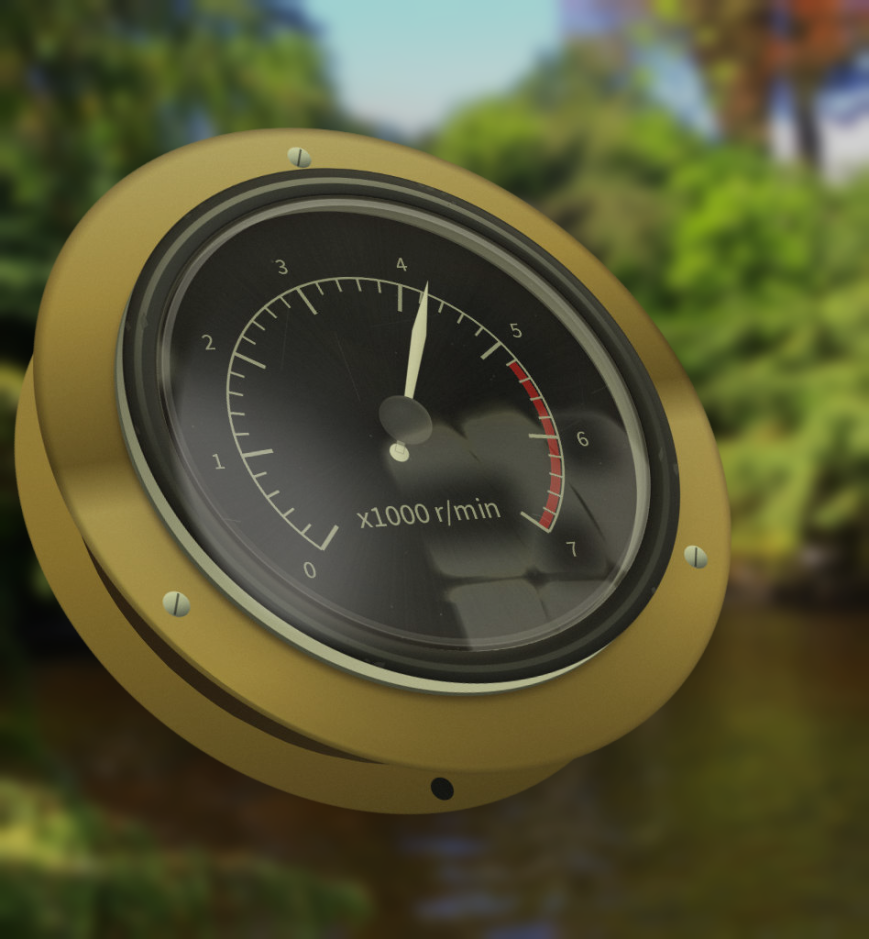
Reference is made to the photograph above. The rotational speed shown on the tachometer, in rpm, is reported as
4200 rpm
